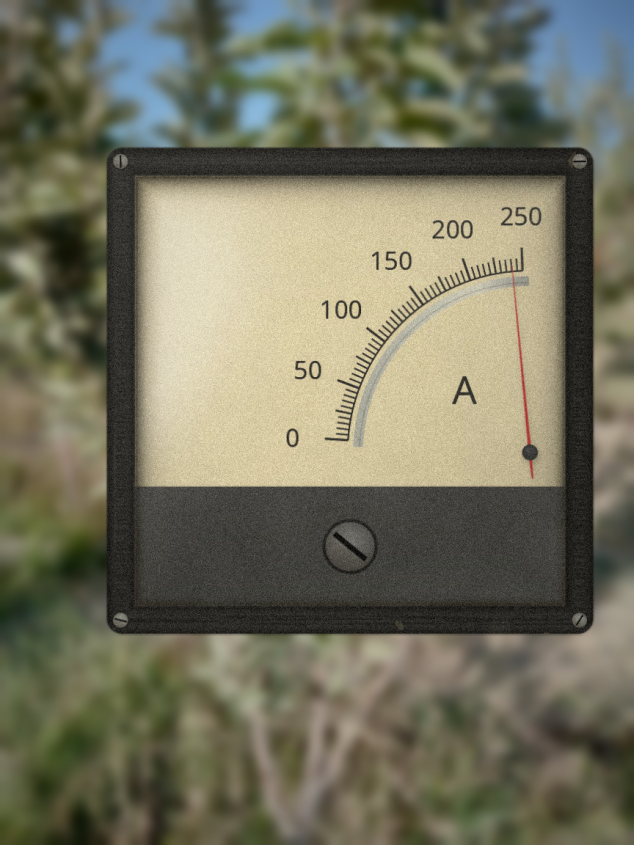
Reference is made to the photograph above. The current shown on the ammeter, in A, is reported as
240 A
